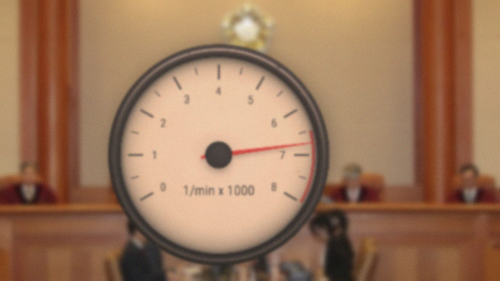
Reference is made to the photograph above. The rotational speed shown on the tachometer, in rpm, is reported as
6750 rpm
